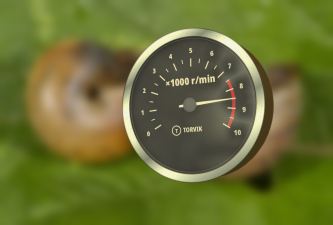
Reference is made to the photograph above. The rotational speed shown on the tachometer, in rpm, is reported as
8500 rpm
